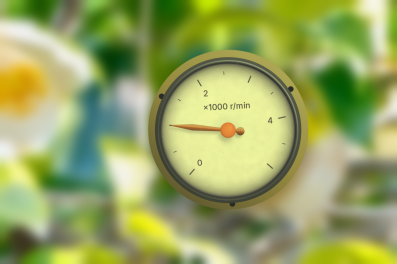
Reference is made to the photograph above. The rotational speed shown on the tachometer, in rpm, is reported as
1000 rpm
